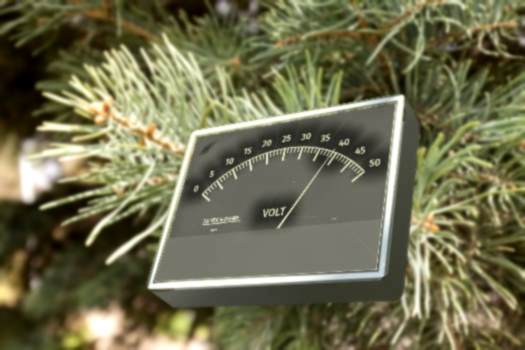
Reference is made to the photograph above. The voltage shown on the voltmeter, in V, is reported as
40 V
